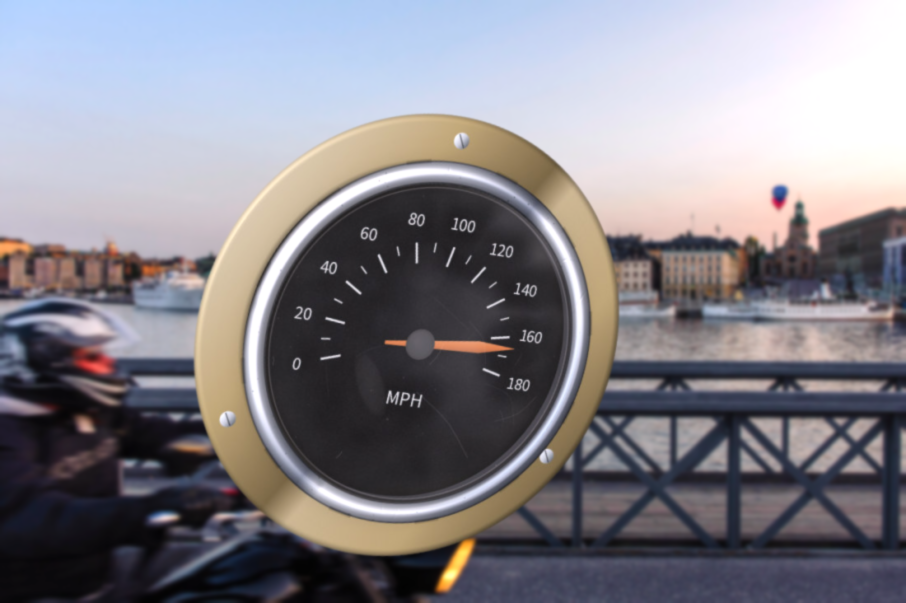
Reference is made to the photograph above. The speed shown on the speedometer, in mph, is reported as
165 mph
